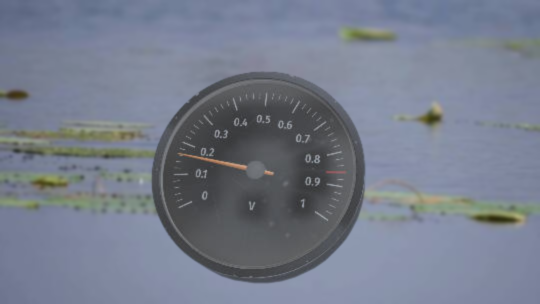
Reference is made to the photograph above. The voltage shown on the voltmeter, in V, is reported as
0.16 V
